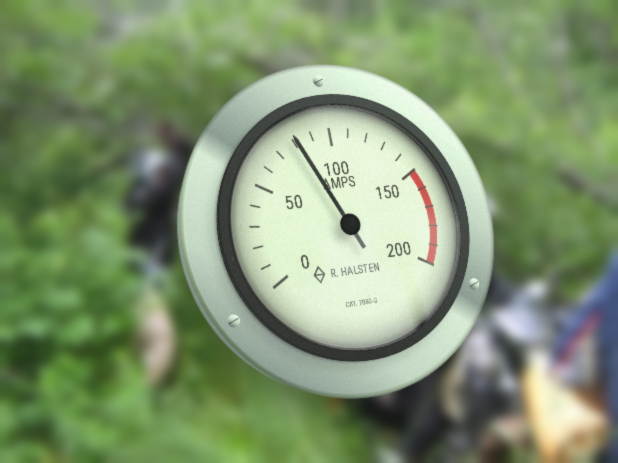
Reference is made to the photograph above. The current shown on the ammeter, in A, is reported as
80 A
